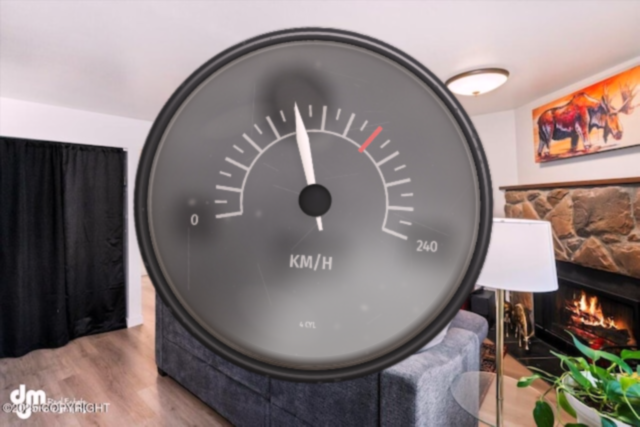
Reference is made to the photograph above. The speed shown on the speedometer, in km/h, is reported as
100 km/h
